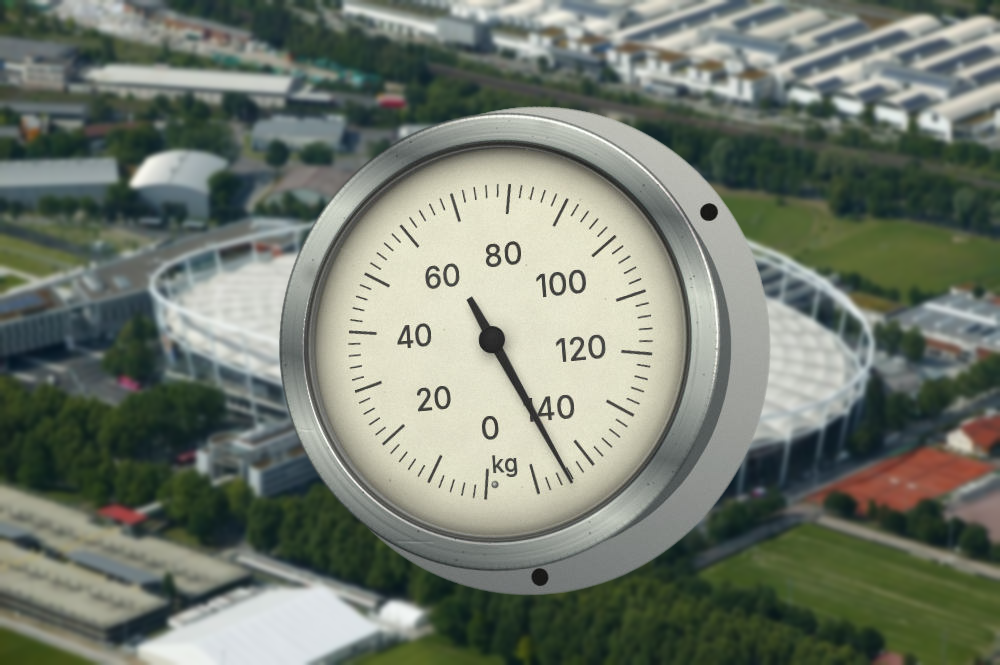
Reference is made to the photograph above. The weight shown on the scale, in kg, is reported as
144 kg
